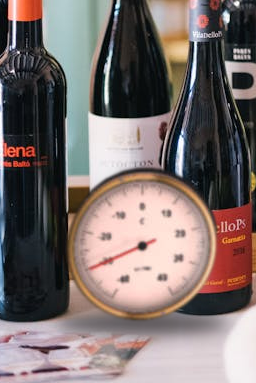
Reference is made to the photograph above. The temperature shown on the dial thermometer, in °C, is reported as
-30 °C
